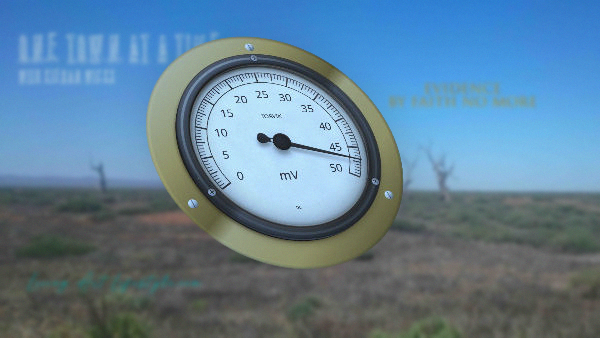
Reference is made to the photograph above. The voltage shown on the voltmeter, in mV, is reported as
47.5 mV
